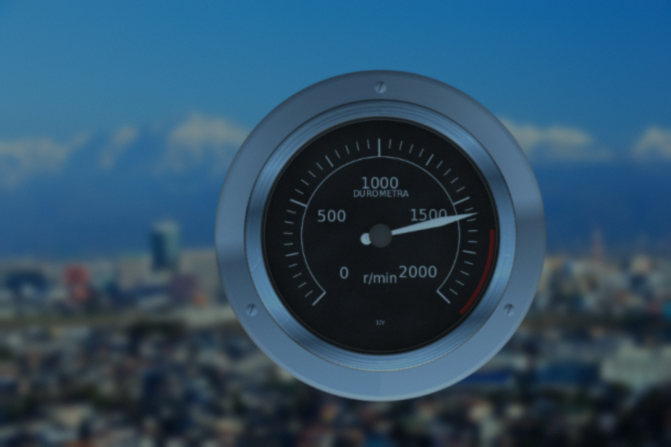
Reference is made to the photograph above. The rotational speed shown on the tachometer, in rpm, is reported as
1575 rpm
